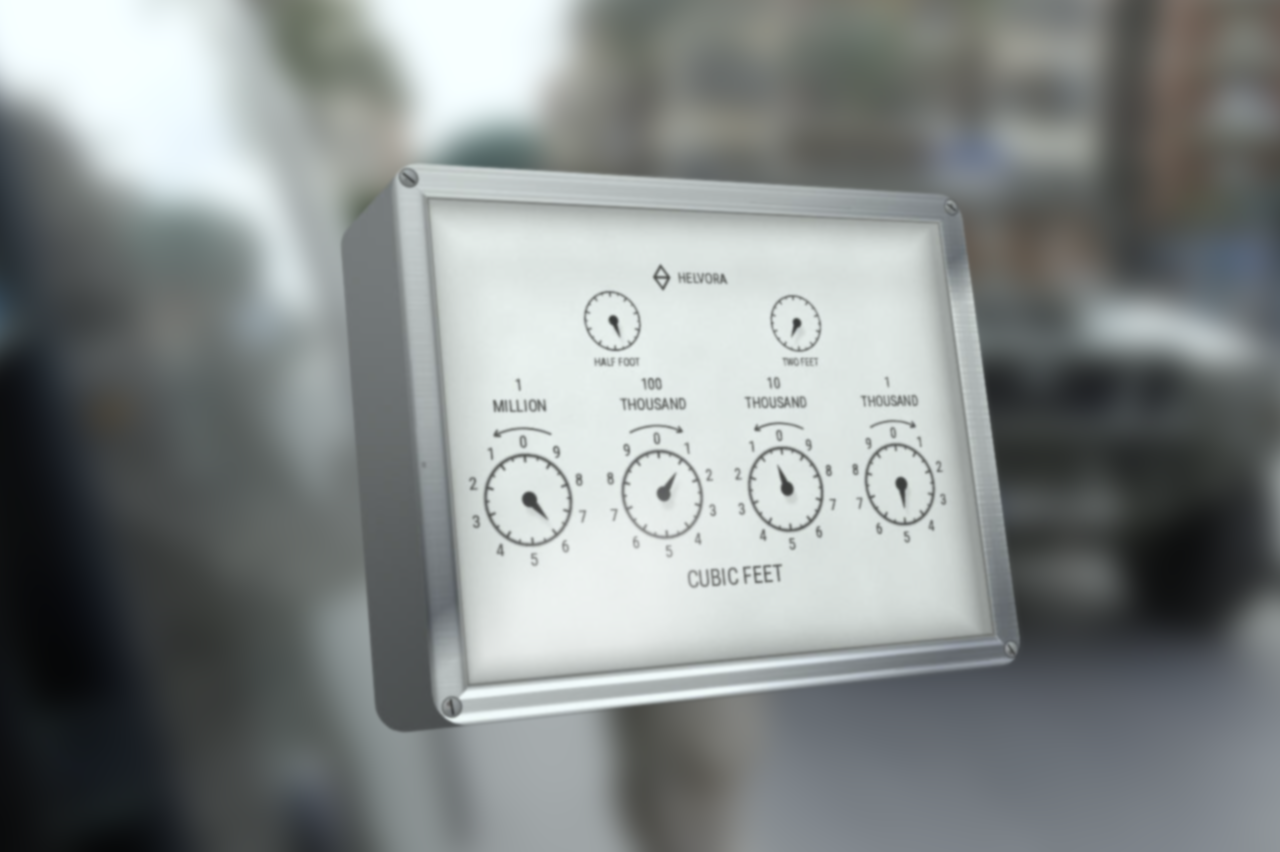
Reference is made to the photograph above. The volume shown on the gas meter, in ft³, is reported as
610500 ft³
